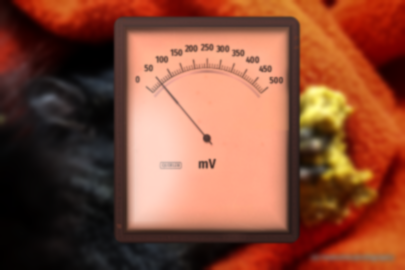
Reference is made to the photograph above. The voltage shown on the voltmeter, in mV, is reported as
50 mV
